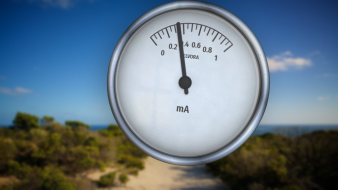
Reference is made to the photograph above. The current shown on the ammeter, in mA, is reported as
0.35 mA
